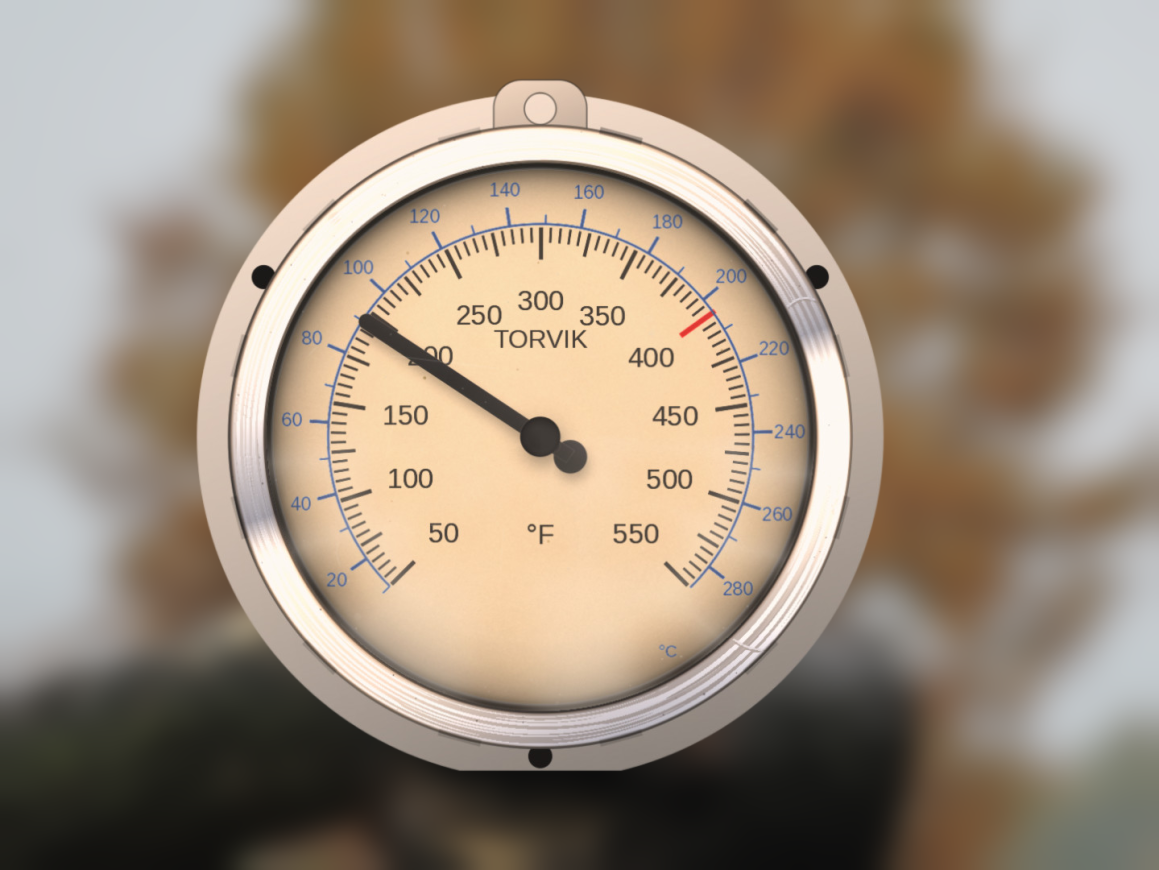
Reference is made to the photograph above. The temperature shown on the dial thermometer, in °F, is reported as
195 °F
